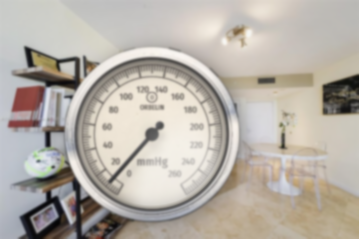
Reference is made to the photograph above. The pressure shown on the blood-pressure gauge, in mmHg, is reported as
10 mmHg
